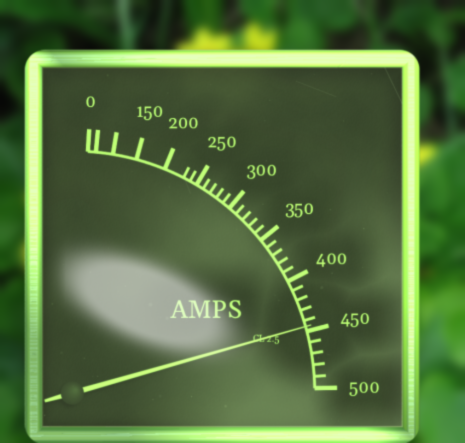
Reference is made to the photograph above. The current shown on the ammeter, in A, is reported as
445 A
